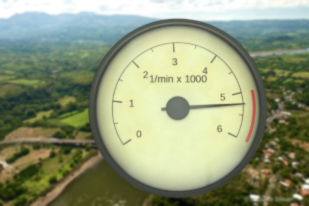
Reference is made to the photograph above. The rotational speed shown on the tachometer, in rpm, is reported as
5250 rpm
